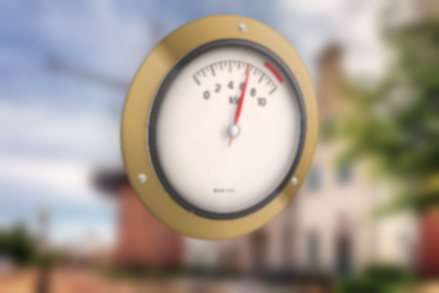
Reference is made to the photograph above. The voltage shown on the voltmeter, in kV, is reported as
6 kV
